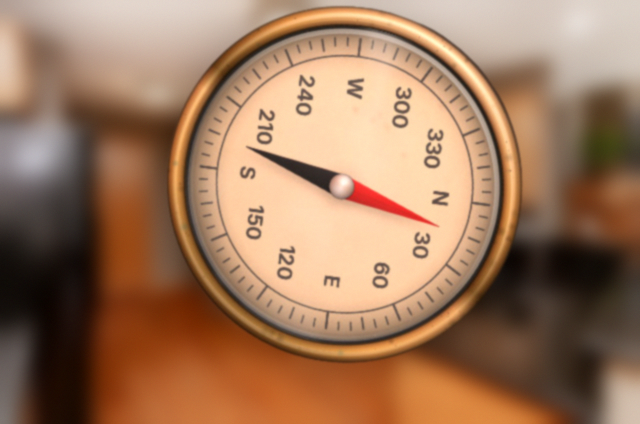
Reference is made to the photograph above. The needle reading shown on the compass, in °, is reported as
15 °
